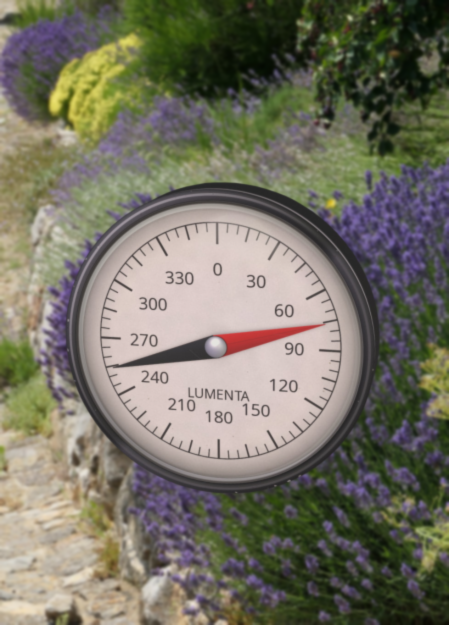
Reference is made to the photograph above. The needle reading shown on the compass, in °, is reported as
75 °
